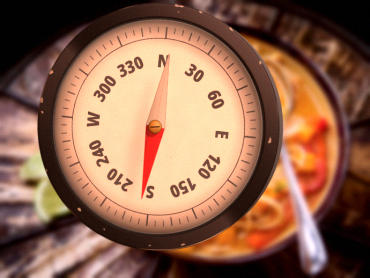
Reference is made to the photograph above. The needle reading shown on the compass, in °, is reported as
185 °
